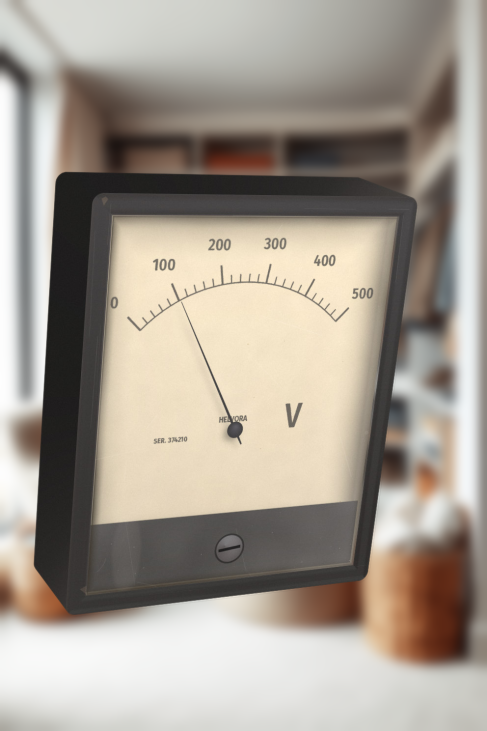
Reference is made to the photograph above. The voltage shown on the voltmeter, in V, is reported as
100 V
